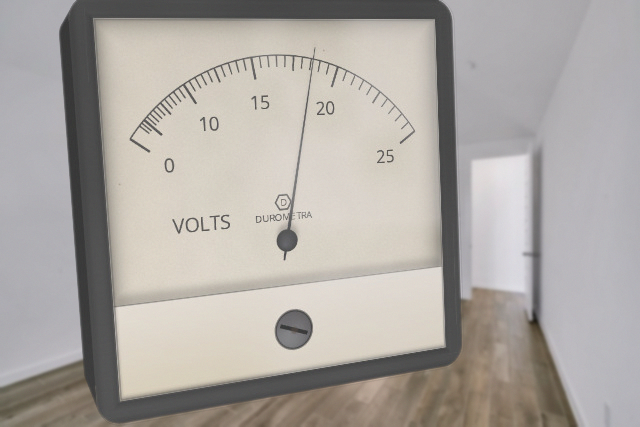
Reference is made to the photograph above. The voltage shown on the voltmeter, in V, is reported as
18.5 V
